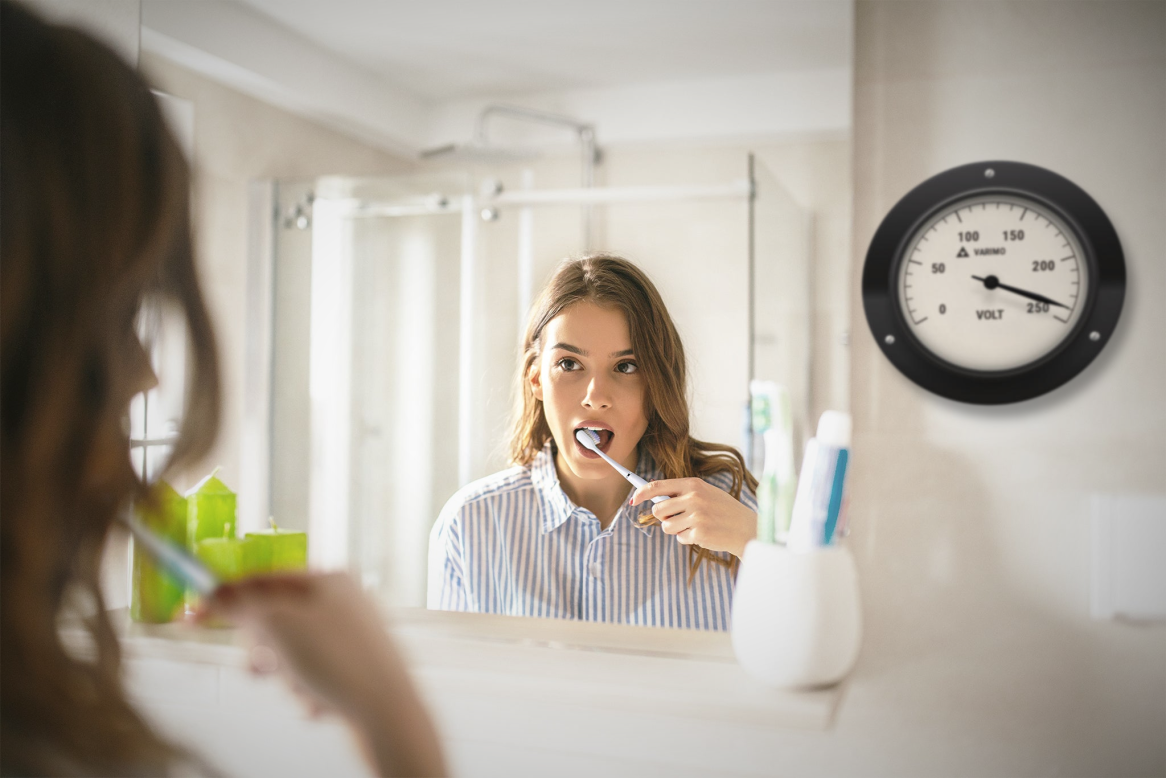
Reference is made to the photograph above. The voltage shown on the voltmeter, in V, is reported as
240 V
